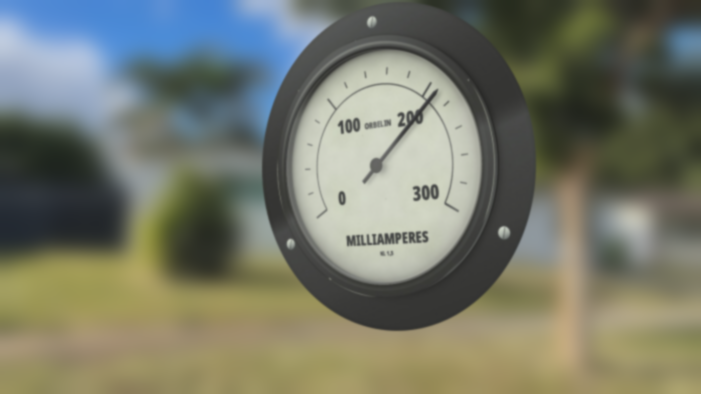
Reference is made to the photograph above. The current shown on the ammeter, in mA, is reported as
210 mA
